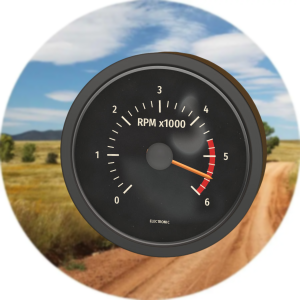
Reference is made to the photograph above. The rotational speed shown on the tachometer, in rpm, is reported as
5500 rpm
